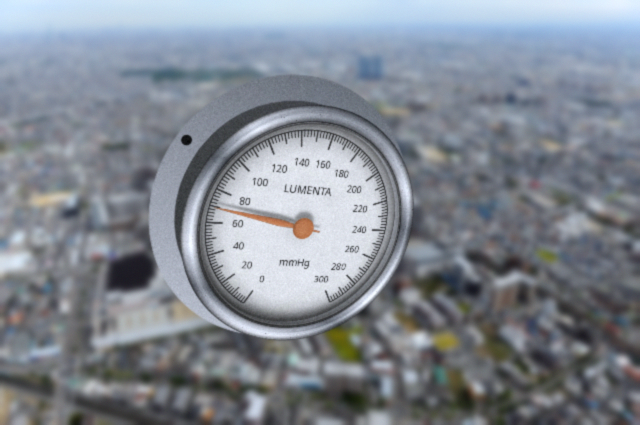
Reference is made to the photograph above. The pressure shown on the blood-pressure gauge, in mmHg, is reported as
70 mmHg
